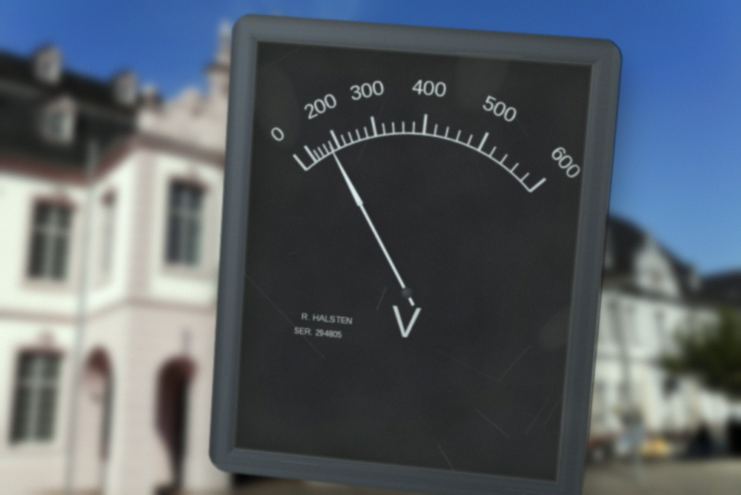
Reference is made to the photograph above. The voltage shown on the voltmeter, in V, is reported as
180 V
